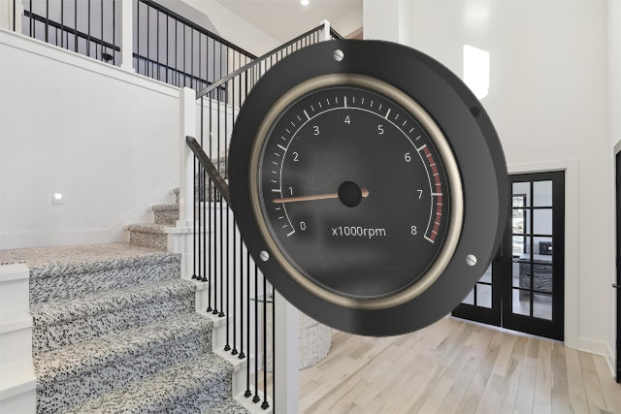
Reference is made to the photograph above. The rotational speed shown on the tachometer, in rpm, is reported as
800 rpm
